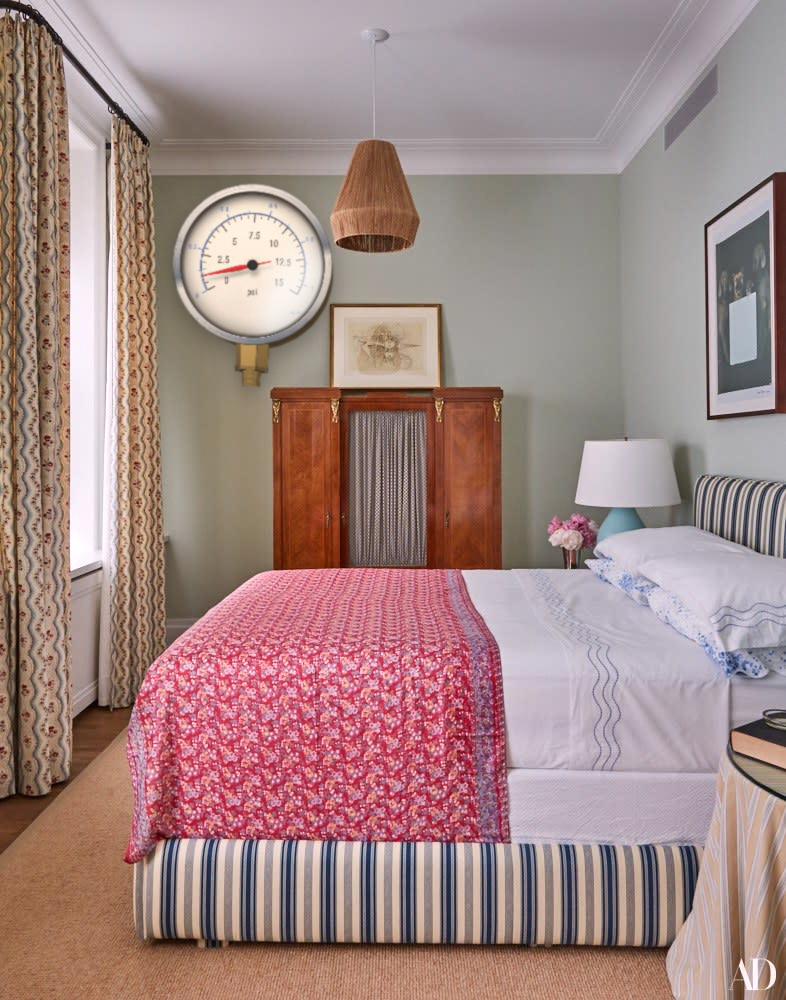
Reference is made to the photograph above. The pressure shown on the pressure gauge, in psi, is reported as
1 psi
